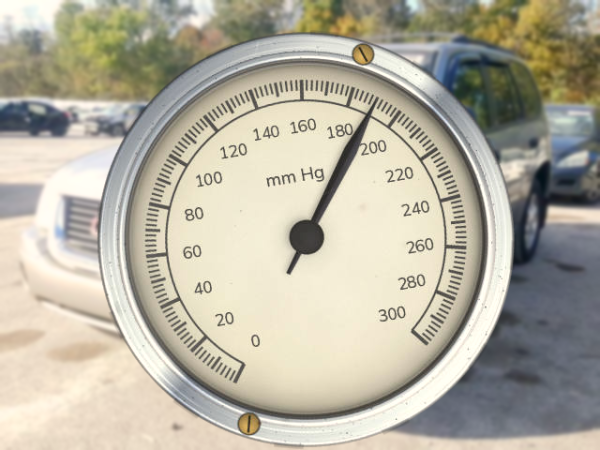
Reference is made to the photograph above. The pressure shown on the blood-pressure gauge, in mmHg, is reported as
190 mmHg
